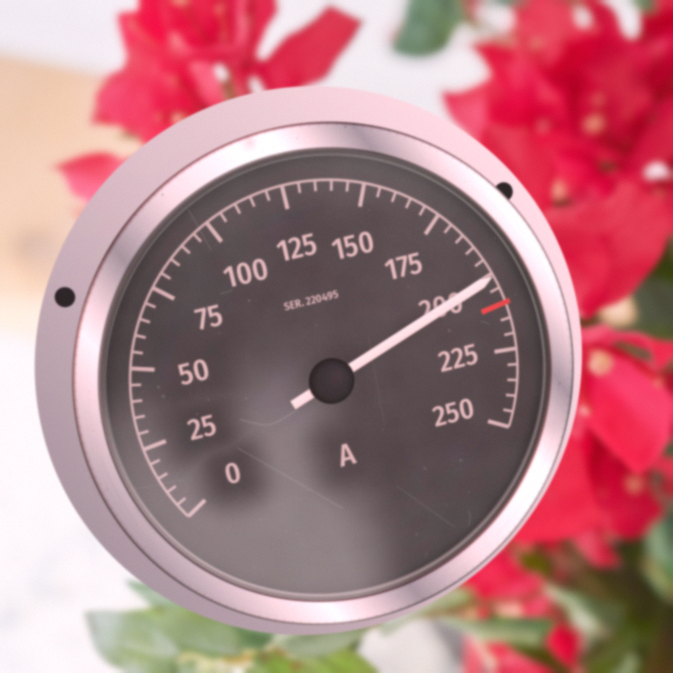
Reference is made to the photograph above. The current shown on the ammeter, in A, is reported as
200 A
